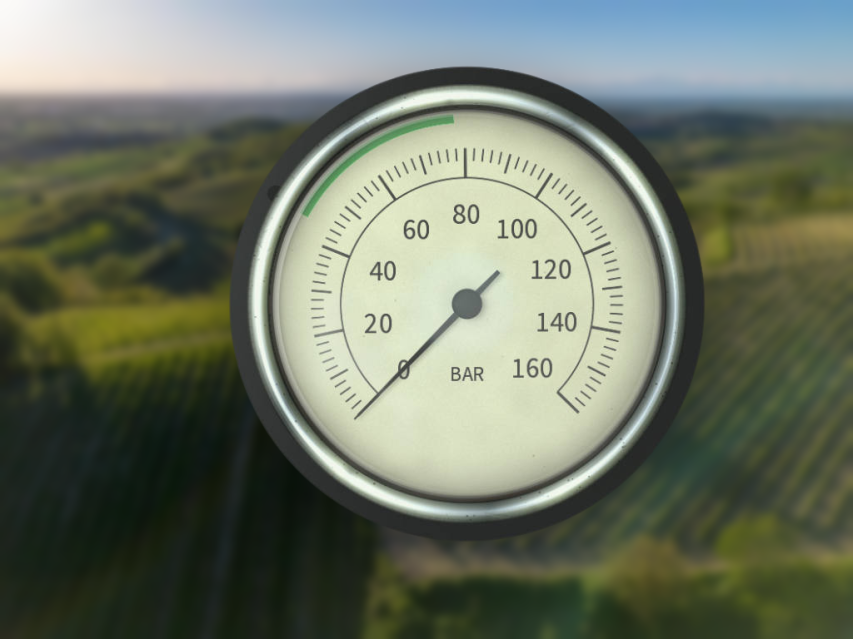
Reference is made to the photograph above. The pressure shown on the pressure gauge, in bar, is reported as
0 bar
